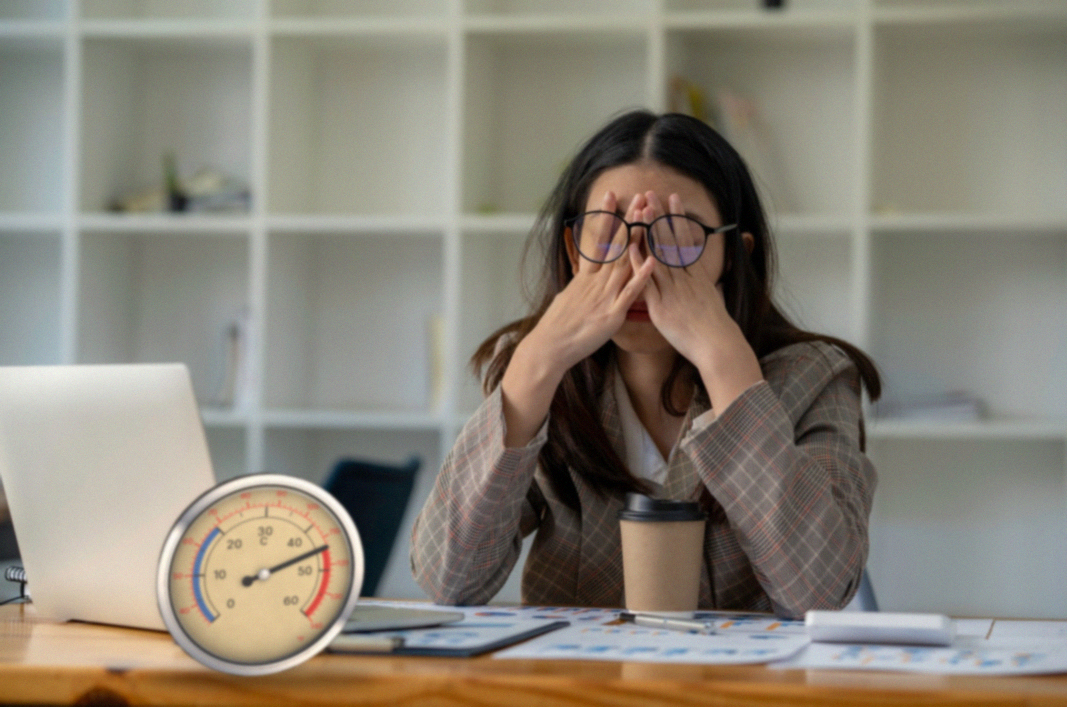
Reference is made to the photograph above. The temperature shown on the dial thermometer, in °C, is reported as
45 °C
